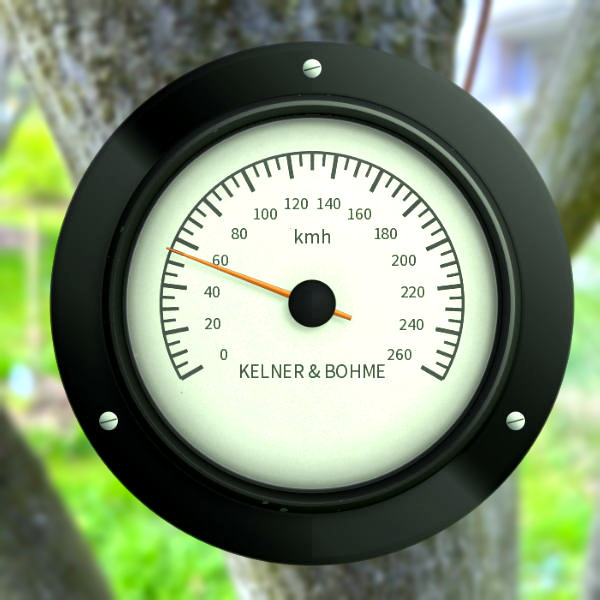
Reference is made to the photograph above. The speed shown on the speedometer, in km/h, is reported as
55 km/h
